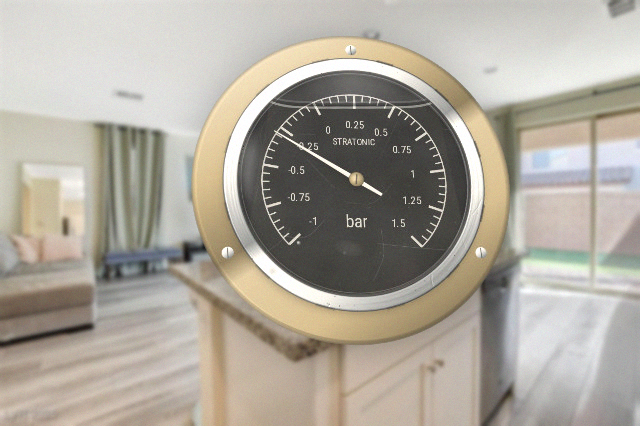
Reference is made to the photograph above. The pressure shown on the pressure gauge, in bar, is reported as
-0.3 bar
